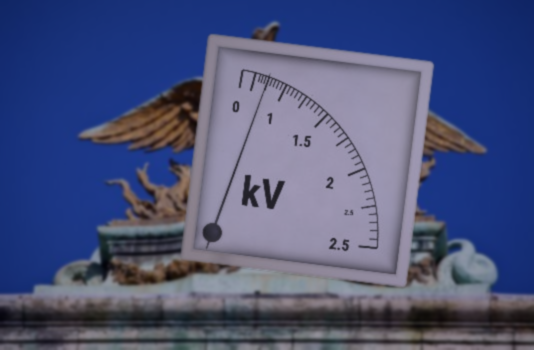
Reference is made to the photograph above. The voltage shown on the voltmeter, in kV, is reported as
0.75 kV
